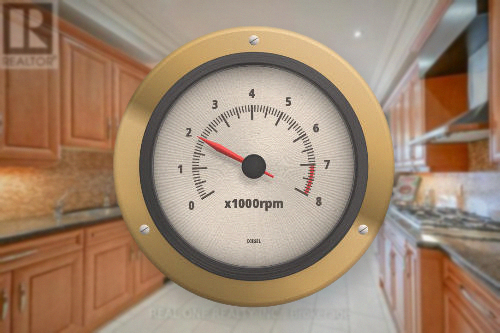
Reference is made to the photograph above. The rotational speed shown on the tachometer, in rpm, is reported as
2000 rpm
